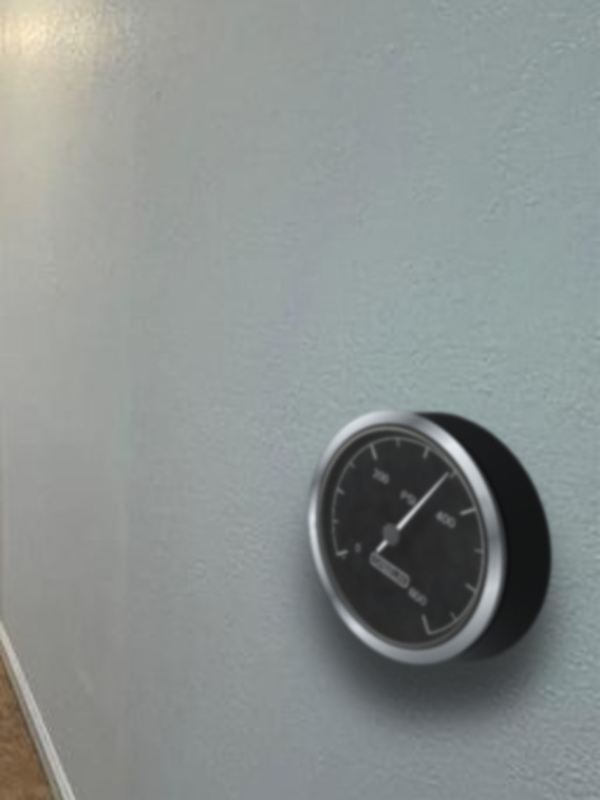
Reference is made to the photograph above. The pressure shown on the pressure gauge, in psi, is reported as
350 psi
